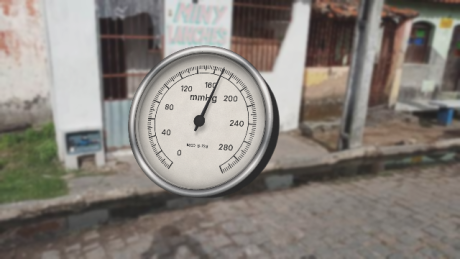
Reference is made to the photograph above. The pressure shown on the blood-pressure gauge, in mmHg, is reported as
170 mmHg
